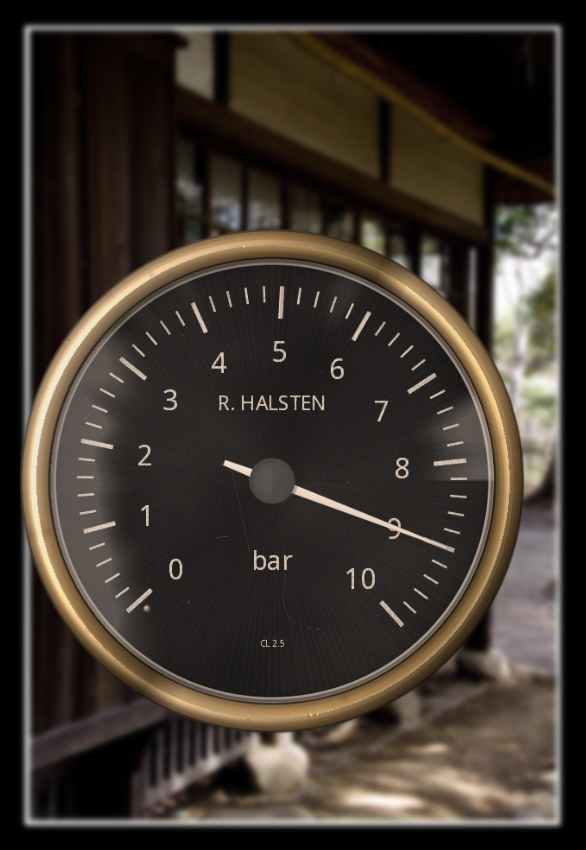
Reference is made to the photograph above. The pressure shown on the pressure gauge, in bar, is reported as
9 bar
